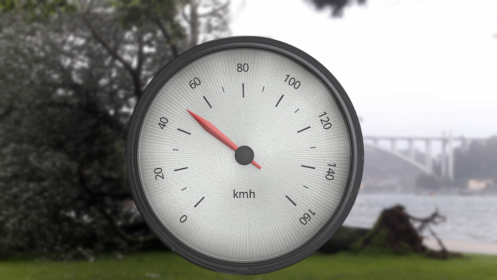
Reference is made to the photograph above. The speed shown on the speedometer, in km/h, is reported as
50 km/h
